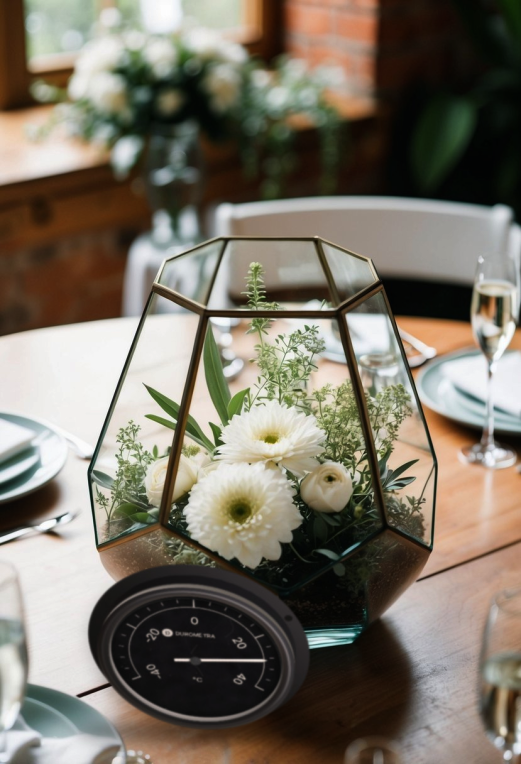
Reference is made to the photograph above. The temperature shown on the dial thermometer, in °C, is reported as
28 °C
